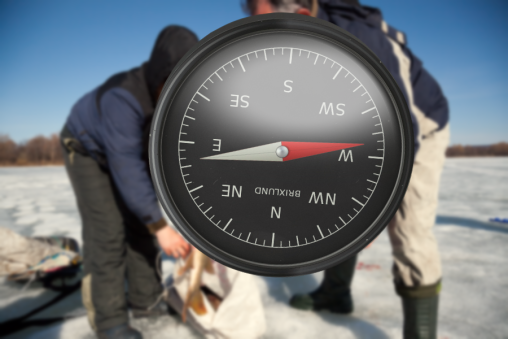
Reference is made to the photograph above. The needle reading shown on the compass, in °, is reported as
260 °
